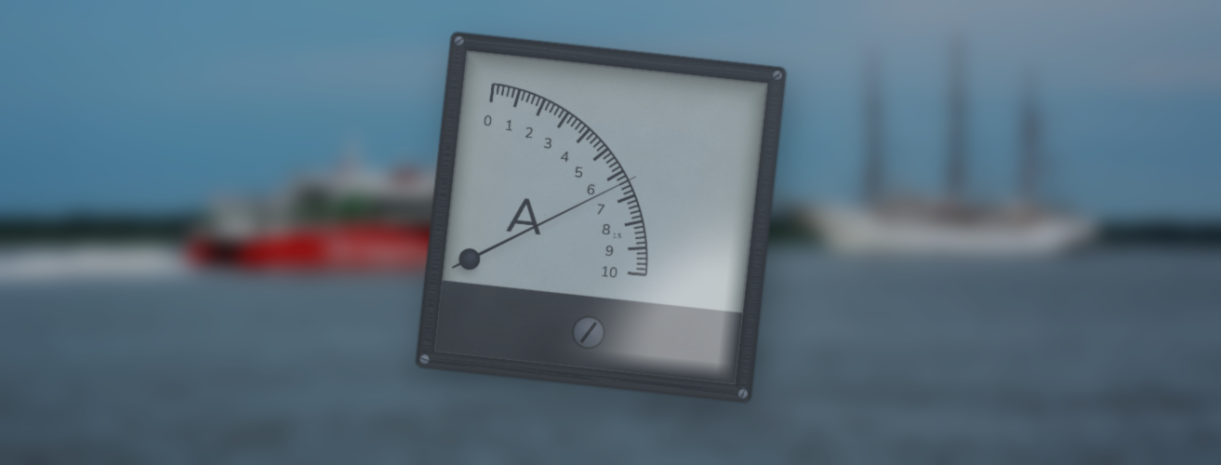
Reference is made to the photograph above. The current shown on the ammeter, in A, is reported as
6.4 A
